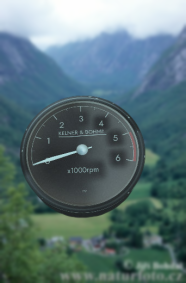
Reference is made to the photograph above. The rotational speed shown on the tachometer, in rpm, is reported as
0 rpm
